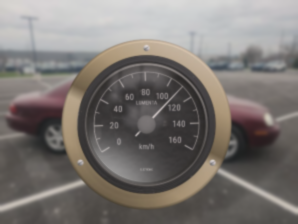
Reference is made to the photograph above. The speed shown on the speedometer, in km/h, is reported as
110 km/h
